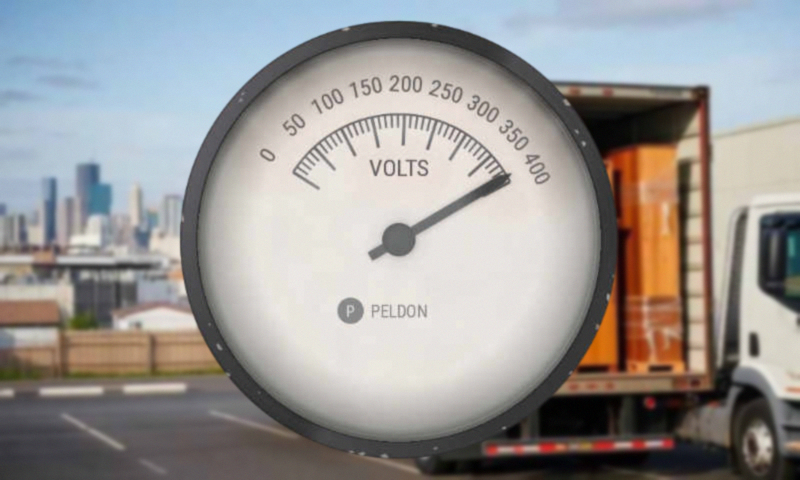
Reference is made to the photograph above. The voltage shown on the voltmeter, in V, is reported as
390 V
